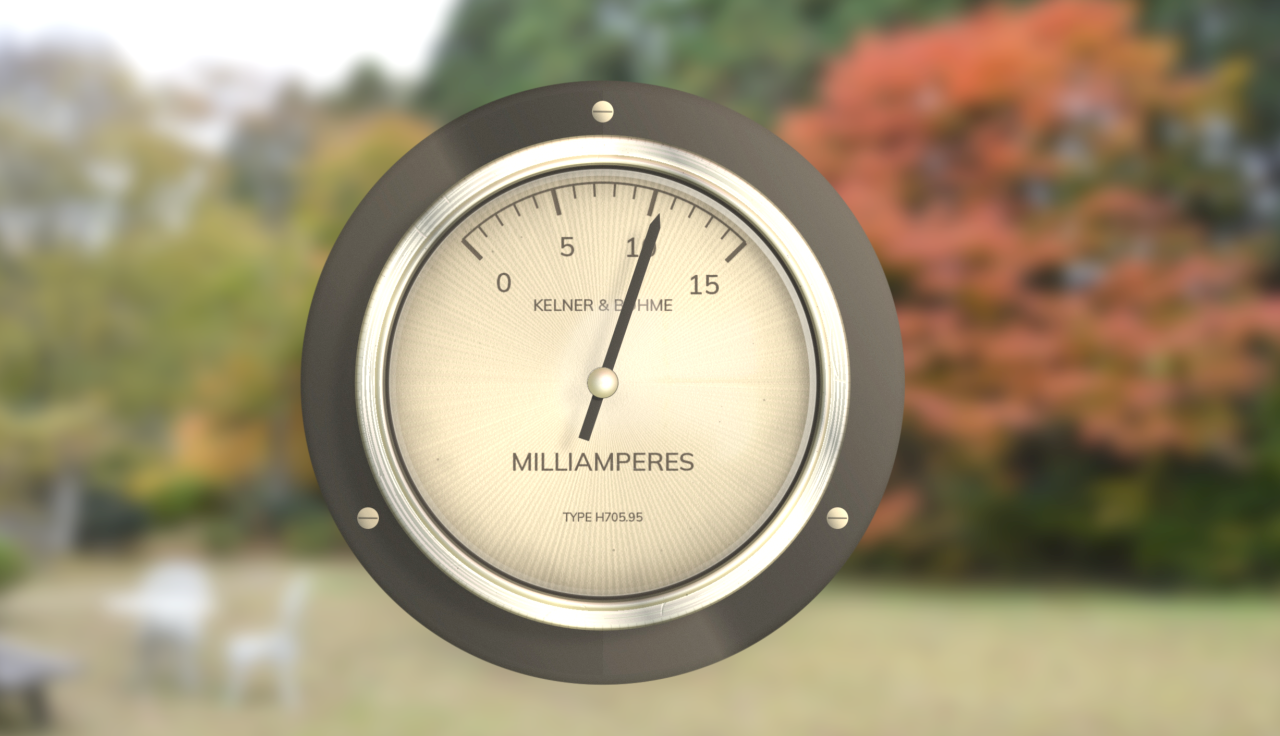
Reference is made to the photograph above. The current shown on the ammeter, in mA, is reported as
10.5 mA
